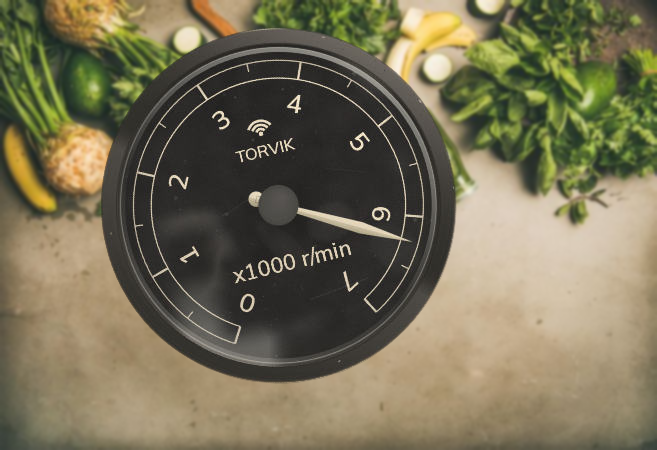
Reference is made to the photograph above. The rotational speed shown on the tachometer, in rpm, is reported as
6250 rpm
